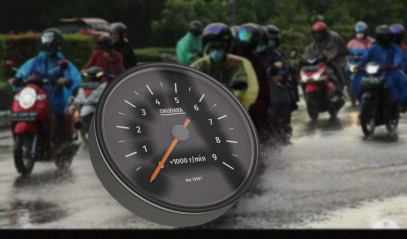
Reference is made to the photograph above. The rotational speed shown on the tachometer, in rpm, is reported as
0 rpm
